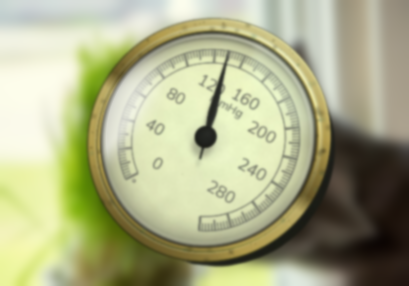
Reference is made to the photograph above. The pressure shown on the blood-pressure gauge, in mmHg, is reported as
130 mmHg
